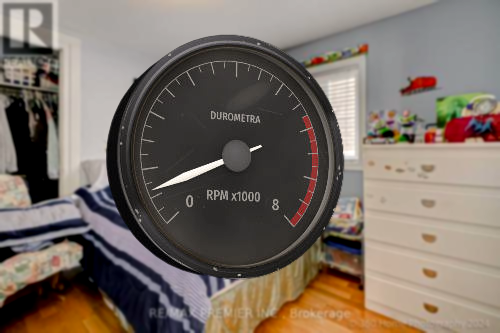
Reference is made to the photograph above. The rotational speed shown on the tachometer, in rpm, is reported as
625 rpm
